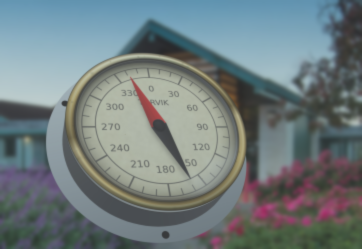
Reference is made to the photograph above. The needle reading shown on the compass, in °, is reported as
340 °
